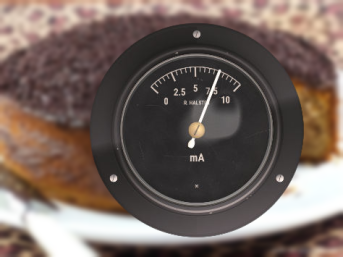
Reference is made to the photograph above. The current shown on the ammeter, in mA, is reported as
7.5 mA
